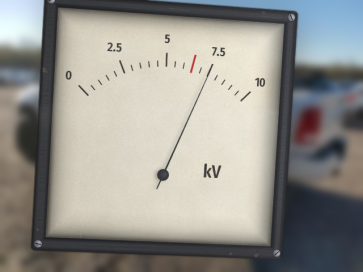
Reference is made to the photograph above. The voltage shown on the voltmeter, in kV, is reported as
7.5 kV
